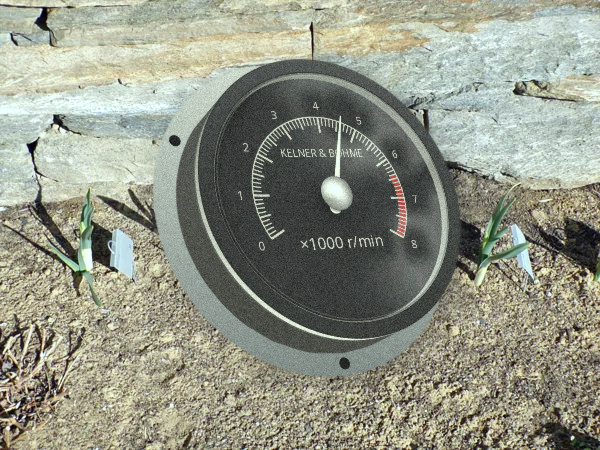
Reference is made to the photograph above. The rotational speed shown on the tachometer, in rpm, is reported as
4500 rpm
